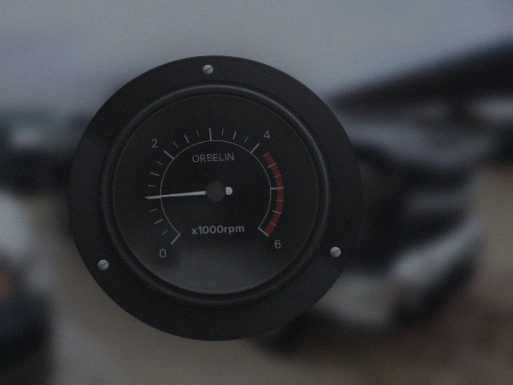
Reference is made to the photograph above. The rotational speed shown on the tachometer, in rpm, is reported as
1000 rpm
